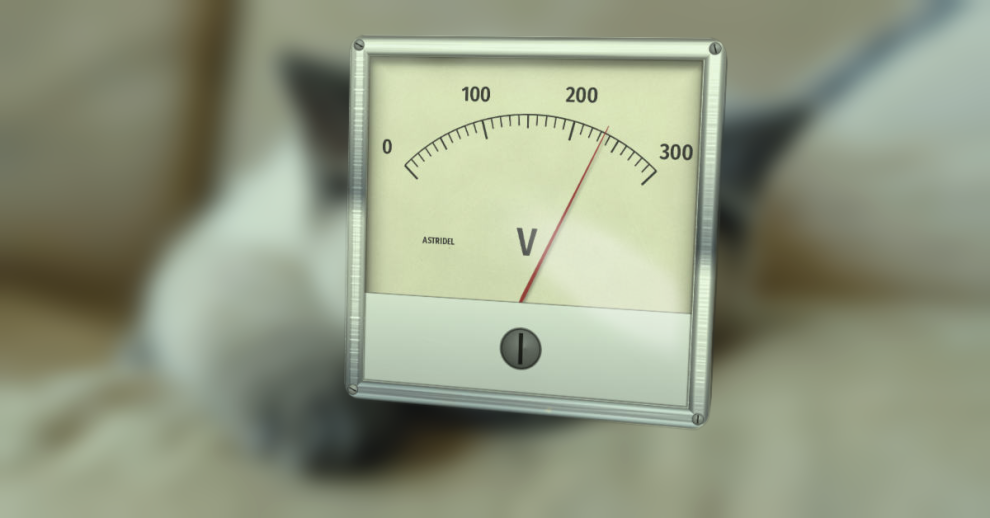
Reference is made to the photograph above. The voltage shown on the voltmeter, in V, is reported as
235 V
